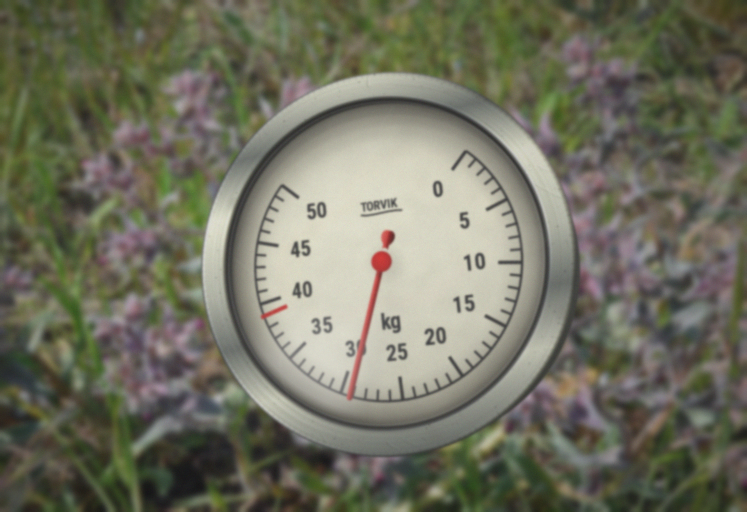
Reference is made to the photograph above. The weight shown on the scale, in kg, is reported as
29 kg
